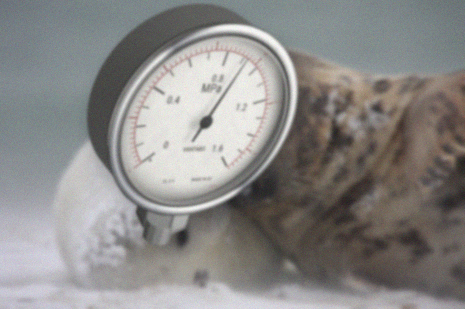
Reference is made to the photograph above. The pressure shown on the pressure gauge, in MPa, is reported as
0.9 MPa
